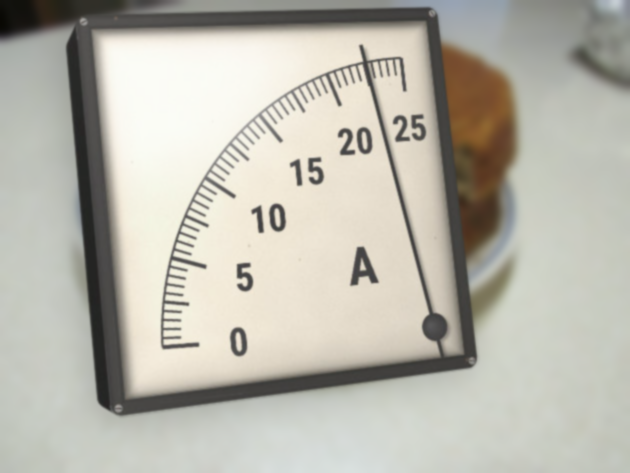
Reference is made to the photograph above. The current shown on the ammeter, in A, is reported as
22.5 A
